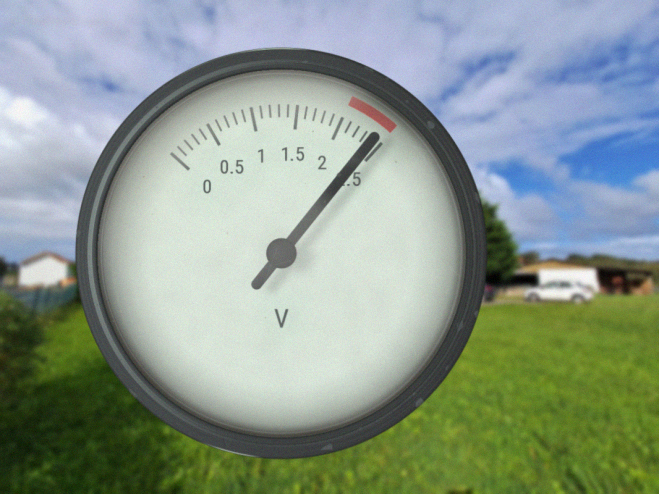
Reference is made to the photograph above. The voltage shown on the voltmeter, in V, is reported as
2.4 V
